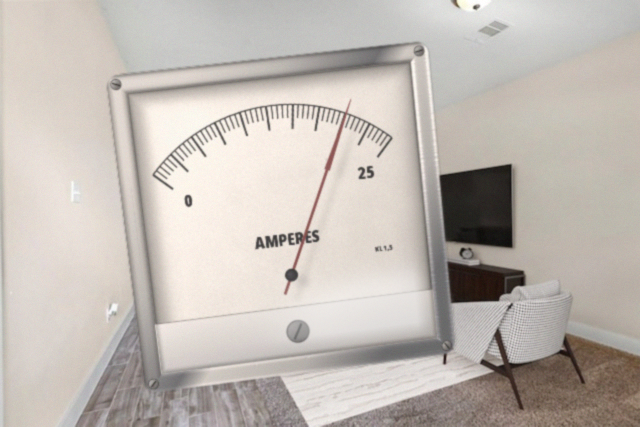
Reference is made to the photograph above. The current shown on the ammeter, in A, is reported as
20 A
